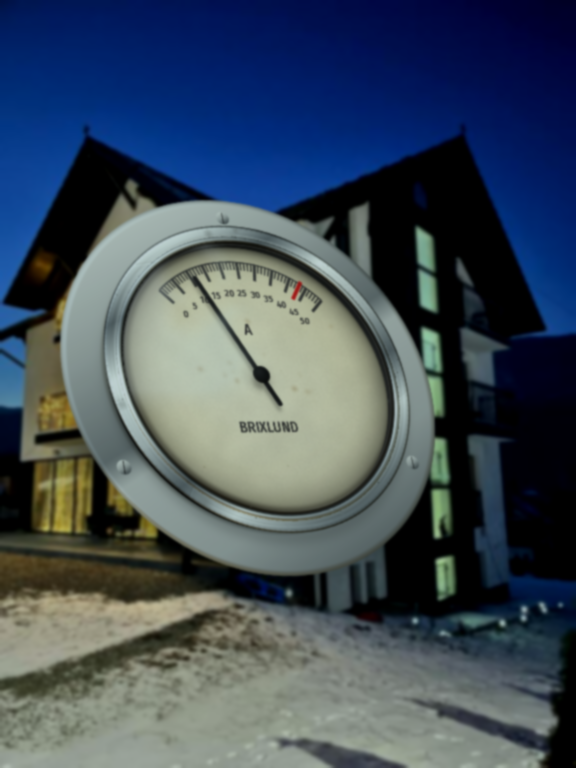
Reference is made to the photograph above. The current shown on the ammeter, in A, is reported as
10 A
